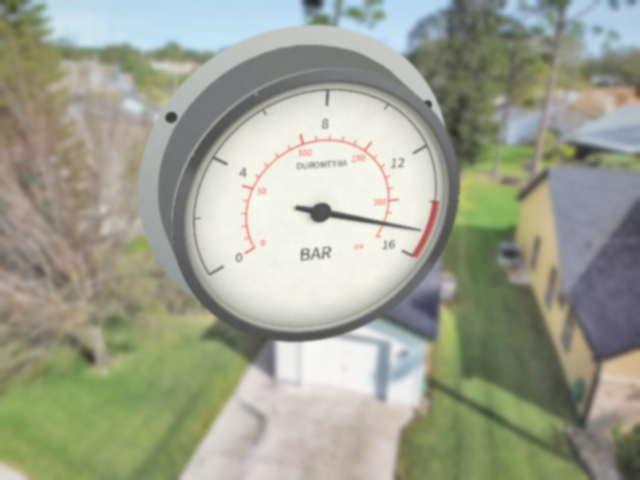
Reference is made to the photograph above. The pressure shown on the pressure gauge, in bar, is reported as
15 bar
